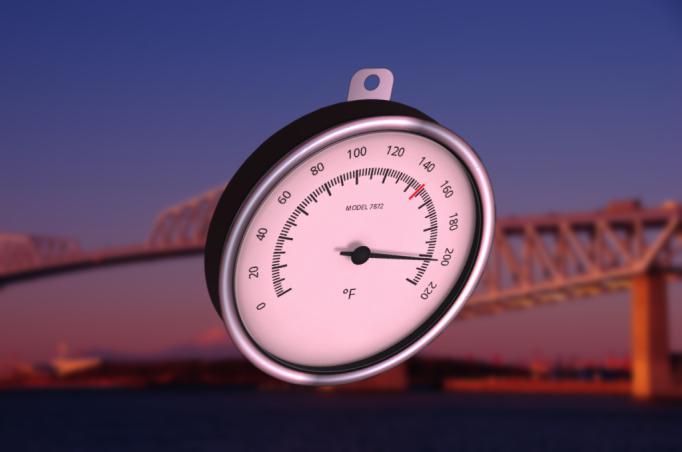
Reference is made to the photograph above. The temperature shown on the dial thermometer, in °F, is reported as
200 °F
